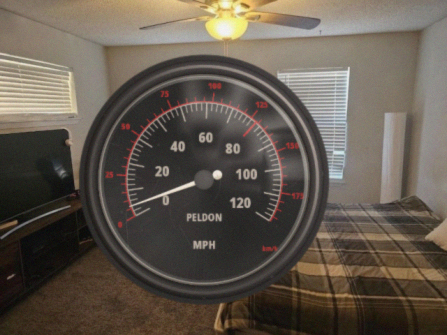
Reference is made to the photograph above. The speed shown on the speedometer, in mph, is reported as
4 mph
